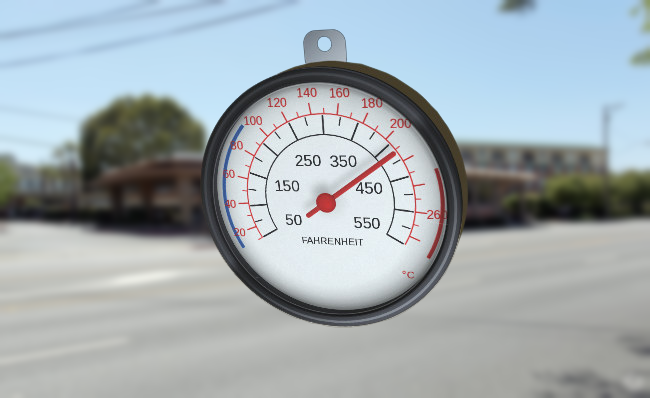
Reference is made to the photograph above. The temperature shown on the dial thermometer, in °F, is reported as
412.5 °F
